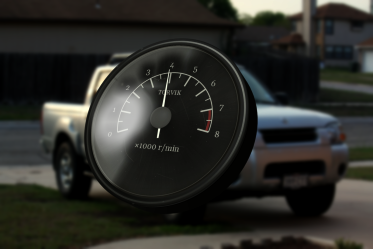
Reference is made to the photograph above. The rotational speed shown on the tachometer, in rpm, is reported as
4000 rpm
